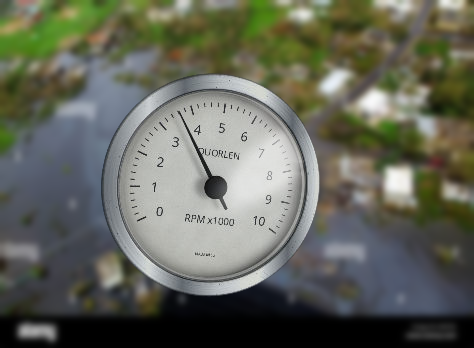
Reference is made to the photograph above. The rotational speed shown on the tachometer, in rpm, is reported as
3600 rpm
